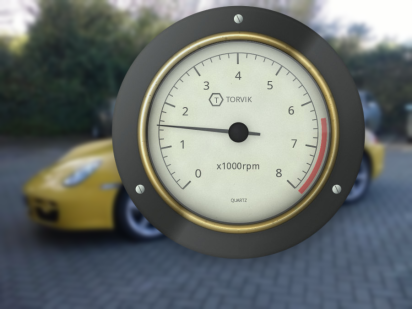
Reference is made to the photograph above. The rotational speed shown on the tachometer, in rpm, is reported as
1500 rpm
